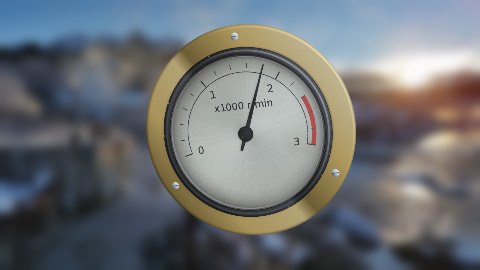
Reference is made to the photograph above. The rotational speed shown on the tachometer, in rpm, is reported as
1800 rpm
